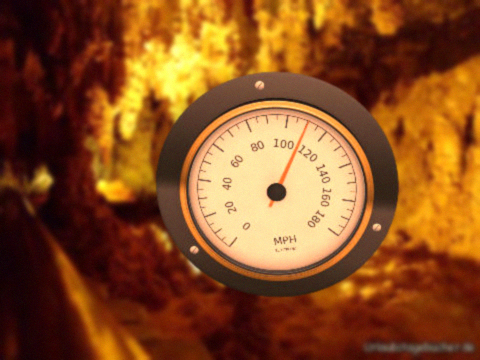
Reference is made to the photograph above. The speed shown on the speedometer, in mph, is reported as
110 mph
